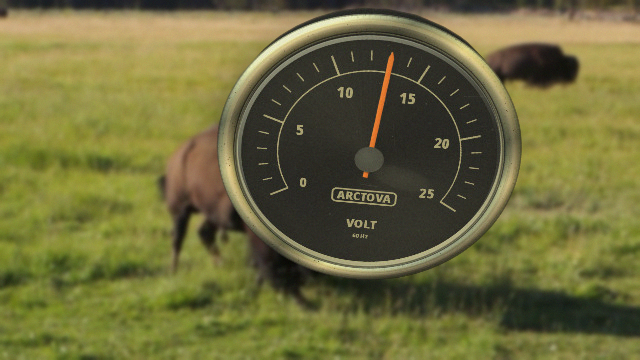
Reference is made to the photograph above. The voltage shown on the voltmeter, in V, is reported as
13 V
